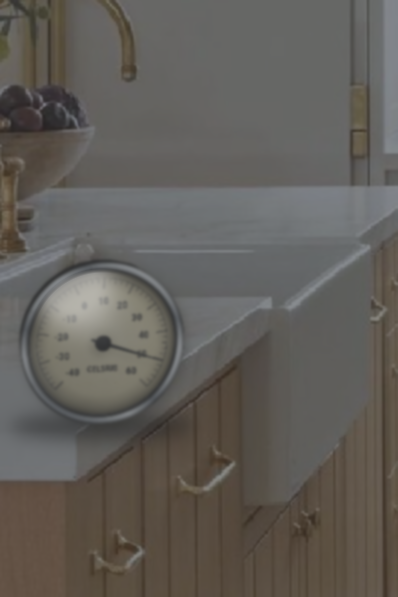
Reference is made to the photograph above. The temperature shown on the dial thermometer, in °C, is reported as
50 °C
